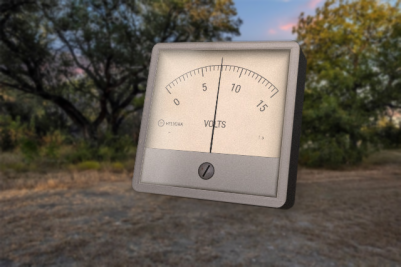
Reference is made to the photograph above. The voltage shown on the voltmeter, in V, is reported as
7.5 V
